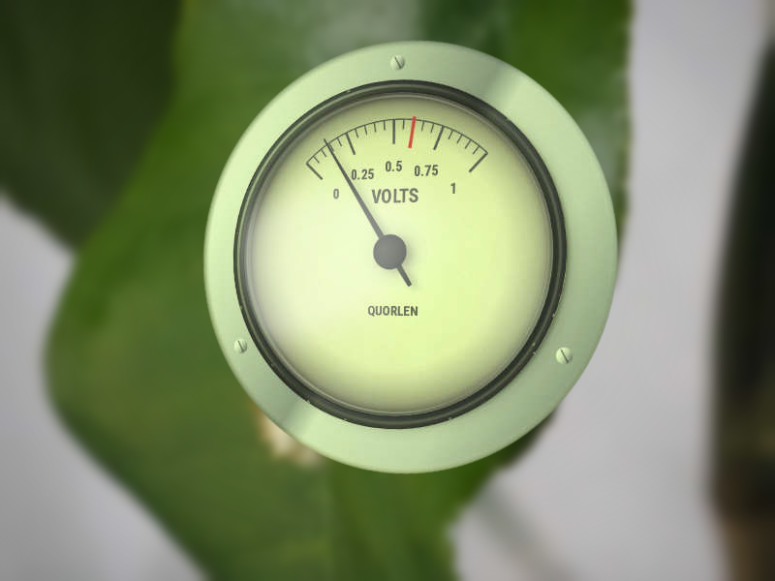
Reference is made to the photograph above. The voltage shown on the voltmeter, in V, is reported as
0.15 V
